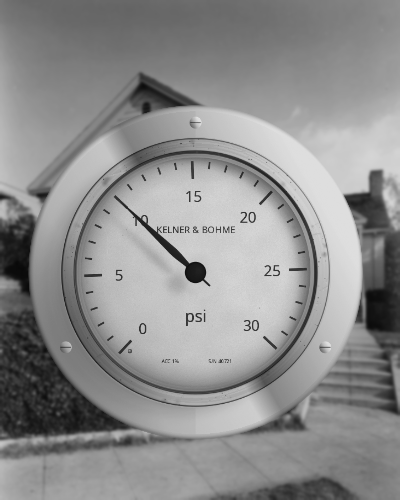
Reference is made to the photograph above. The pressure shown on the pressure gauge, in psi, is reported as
10 psi
